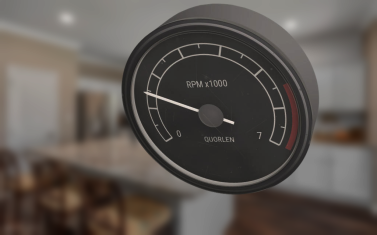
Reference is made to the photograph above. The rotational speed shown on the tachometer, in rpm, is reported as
1500 rpm
